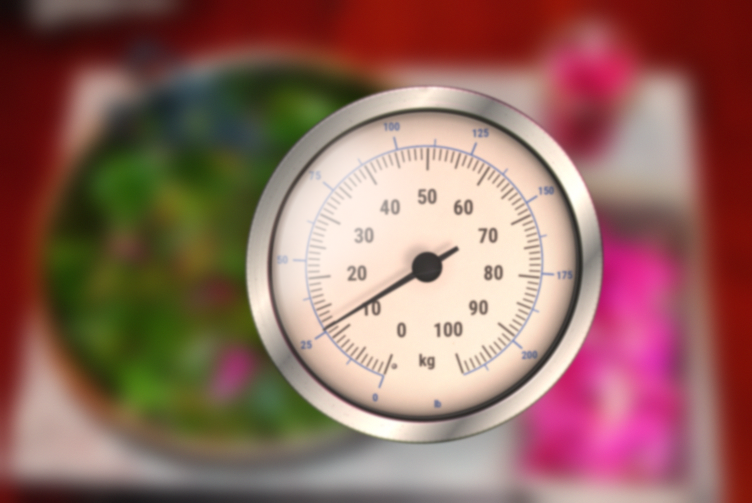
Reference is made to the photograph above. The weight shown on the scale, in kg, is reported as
12 kg
